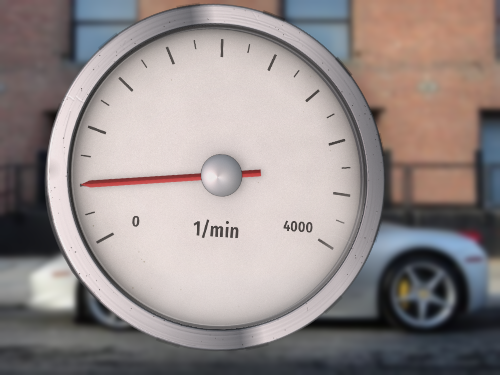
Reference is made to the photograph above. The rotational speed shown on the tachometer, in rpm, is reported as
400 rpm
